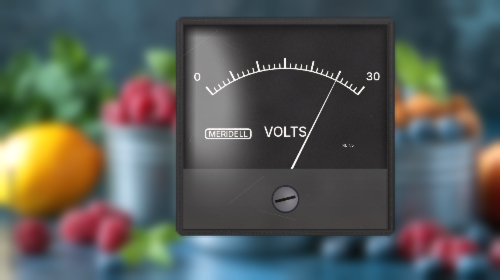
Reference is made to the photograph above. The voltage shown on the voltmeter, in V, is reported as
25 V
